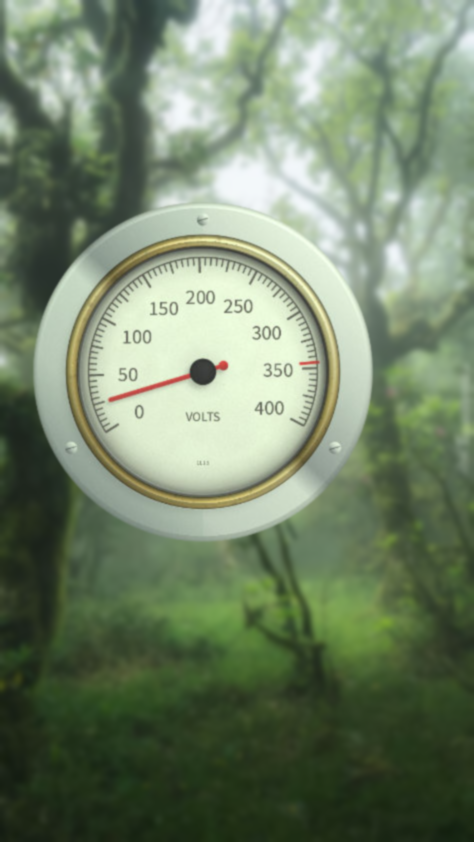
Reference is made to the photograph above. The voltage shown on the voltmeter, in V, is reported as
25 V
